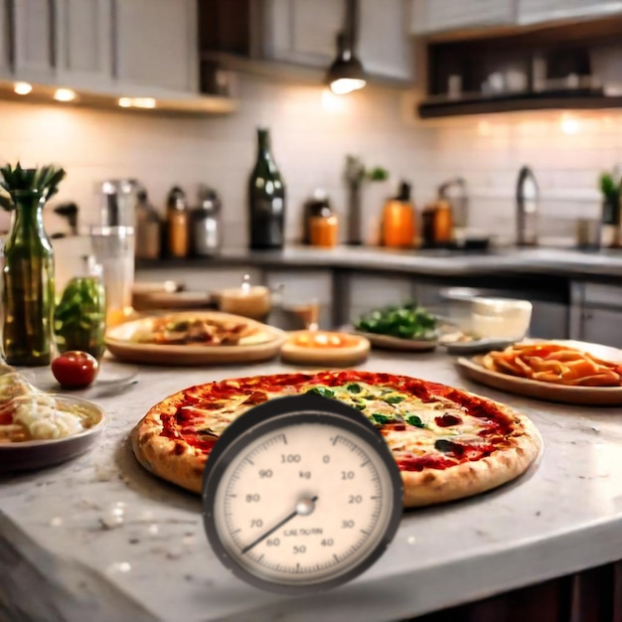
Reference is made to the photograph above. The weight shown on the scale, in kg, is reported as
65 kg
